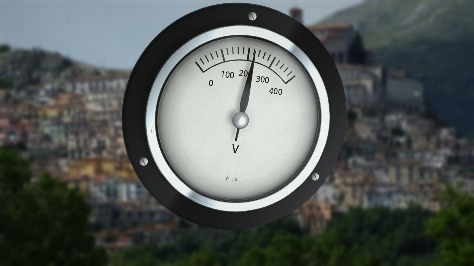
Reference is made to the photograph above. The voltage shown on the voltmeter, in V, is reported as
220 V
